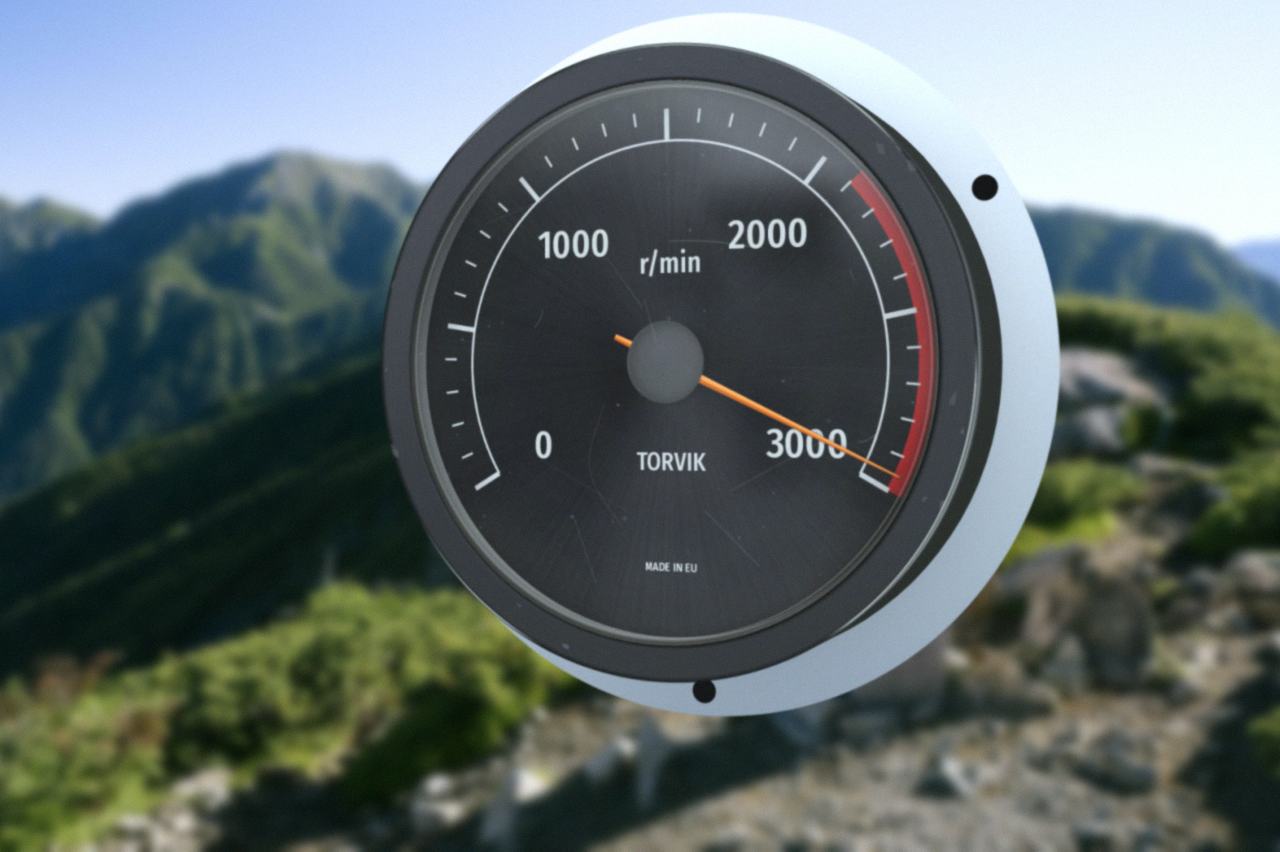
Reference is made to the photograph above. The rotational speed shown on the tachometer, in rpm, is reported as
2950 rpm
